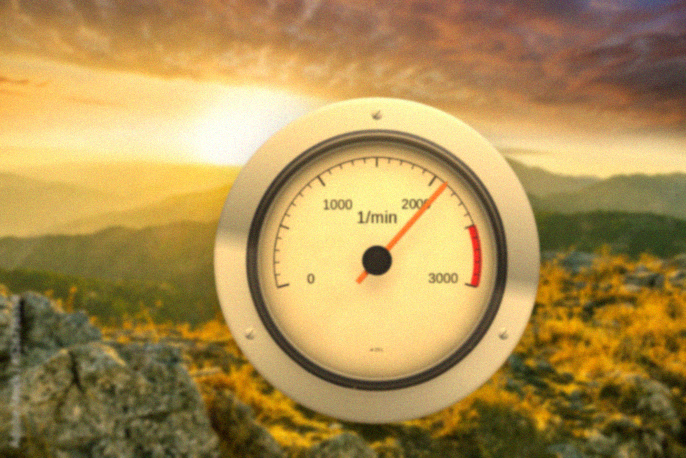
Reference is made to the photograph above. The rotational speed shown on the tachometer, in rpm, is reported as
2100 rpm
